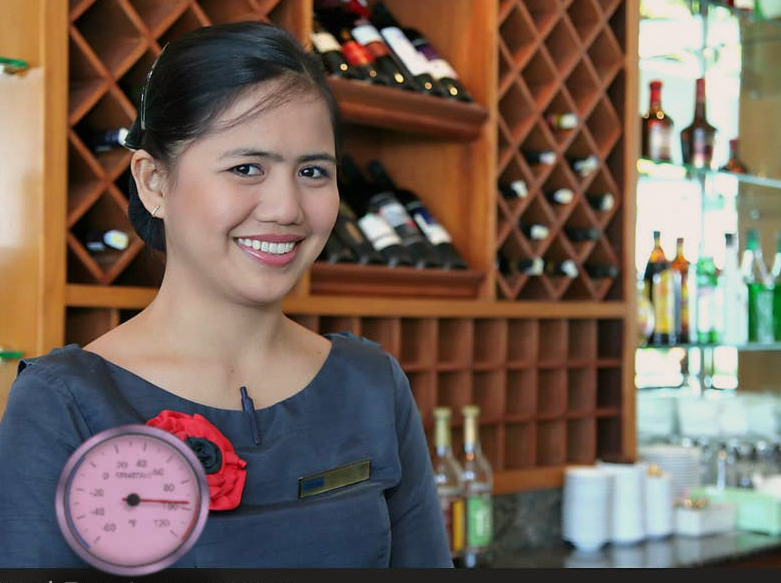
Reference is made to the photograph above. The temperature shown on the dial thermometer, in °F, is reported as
95 °F
